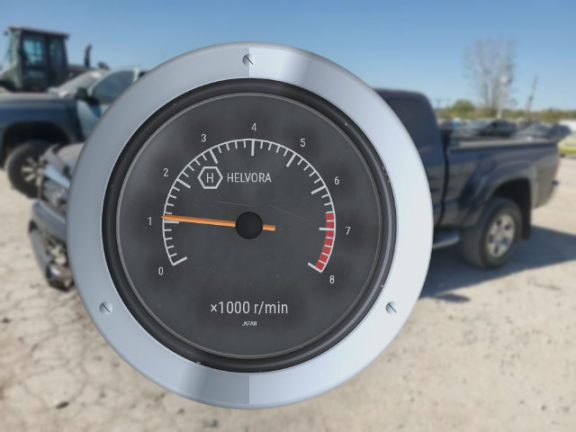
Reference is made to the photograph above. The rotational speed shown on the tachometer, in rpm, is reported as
1100 rpm
